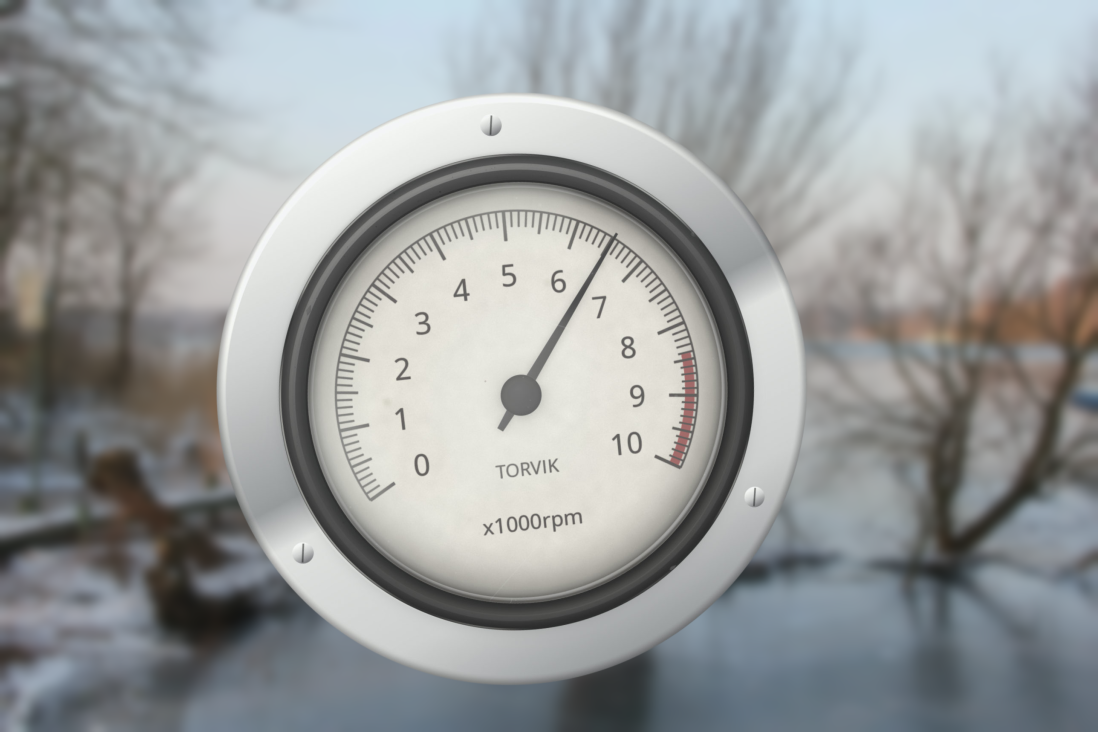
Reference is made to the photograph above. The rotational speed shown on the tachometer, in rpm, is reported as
6500 rpm
